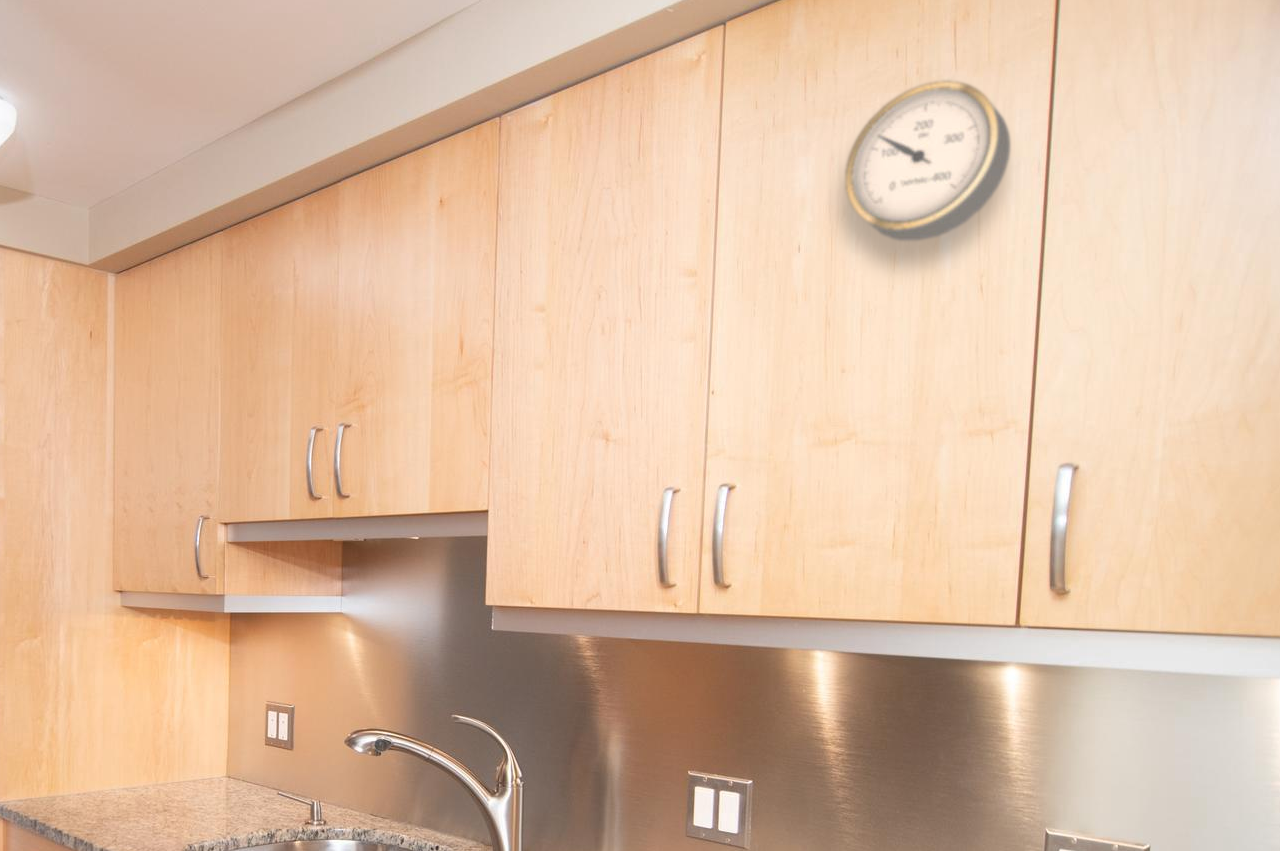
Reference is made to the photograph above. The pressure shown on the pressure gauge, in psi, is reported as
120 psi
